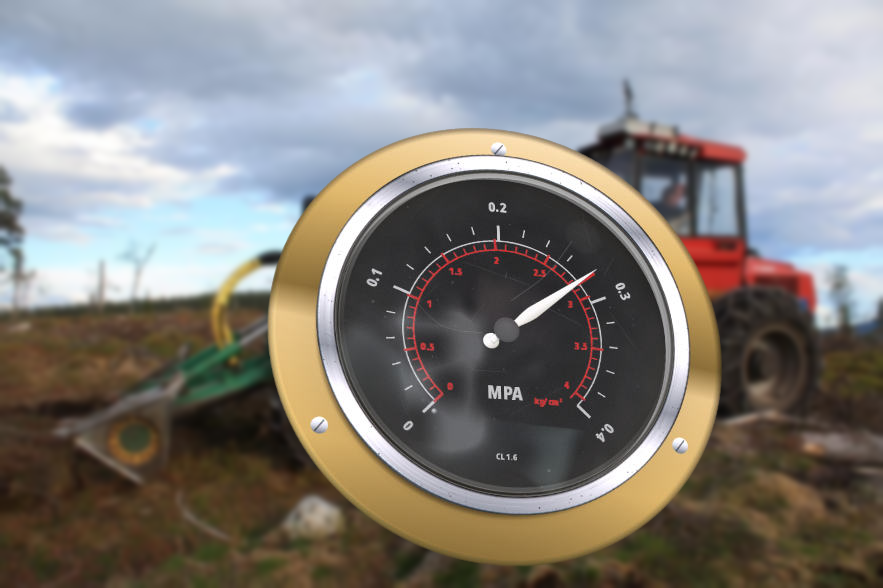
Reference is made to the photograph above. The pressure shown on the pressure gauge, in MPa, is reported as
0.28 MPa
